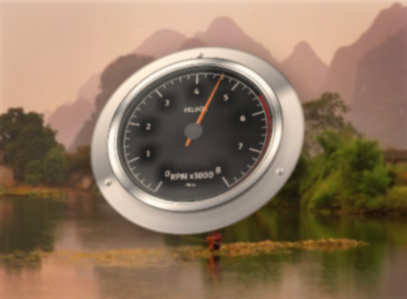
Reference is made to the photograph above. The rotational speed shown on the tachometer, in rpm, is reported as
4600 rpm
